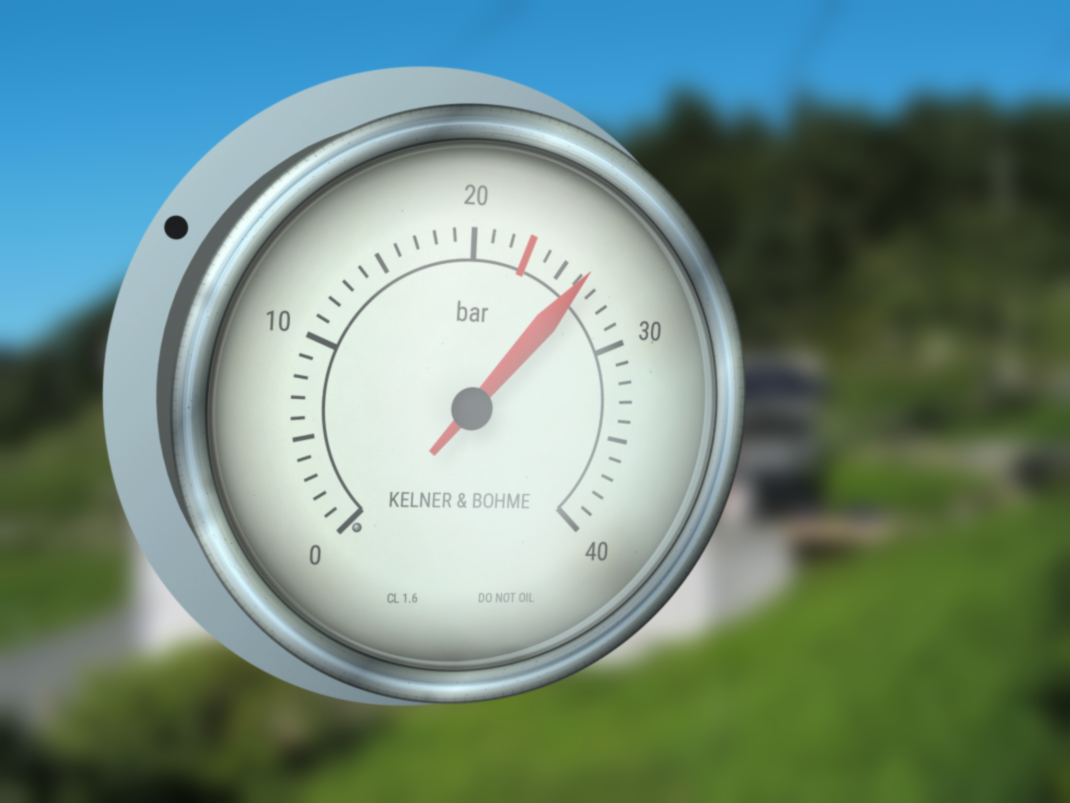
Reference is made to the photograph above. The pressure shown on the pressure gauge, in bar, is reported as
26 bar
